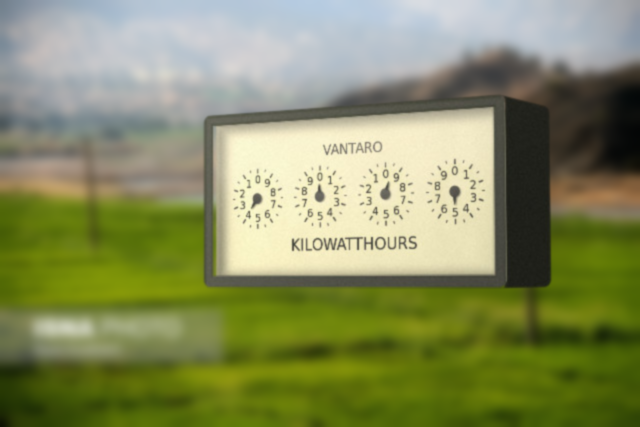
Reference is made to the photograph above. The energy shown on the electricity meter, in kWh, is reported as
3995 kWh
